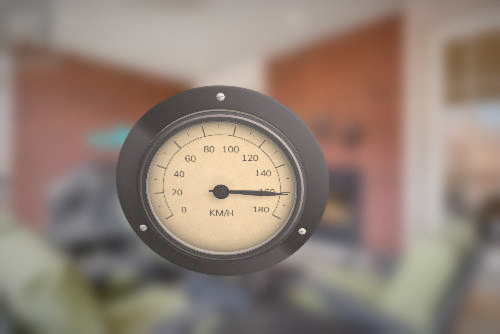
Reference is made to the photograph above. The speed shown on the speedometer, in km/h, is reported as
160 km/h
